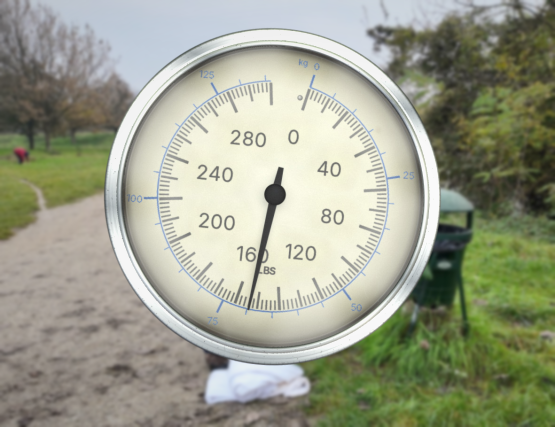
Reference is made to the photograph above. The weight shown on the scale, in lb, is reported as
154 lb
